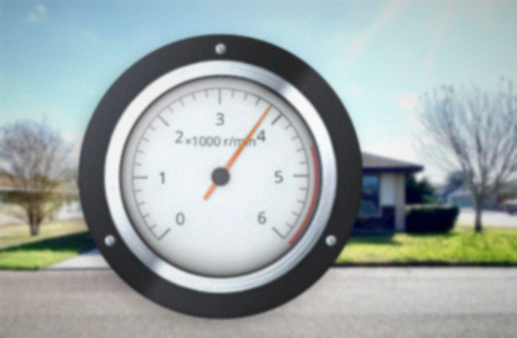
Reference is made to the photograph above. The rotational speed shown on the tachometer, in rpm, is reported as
3800 rpm
